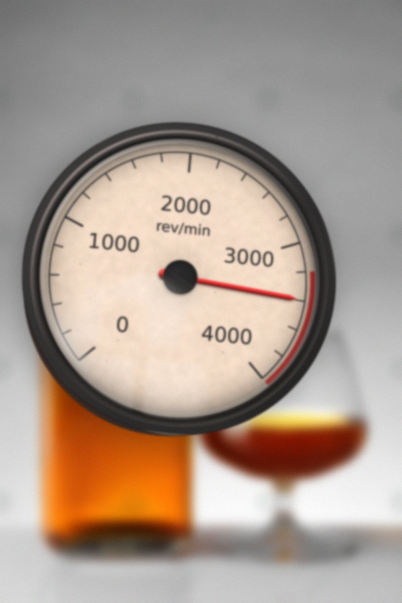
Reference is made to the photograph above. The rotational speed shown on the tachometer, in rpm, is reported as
3400 rpm
